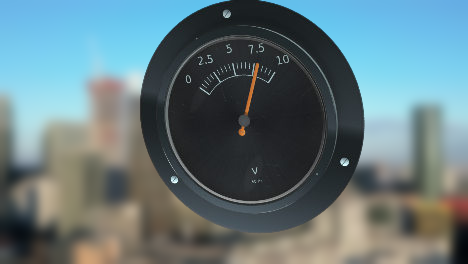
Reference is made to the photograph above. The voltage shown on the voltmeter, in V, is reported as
8 V
